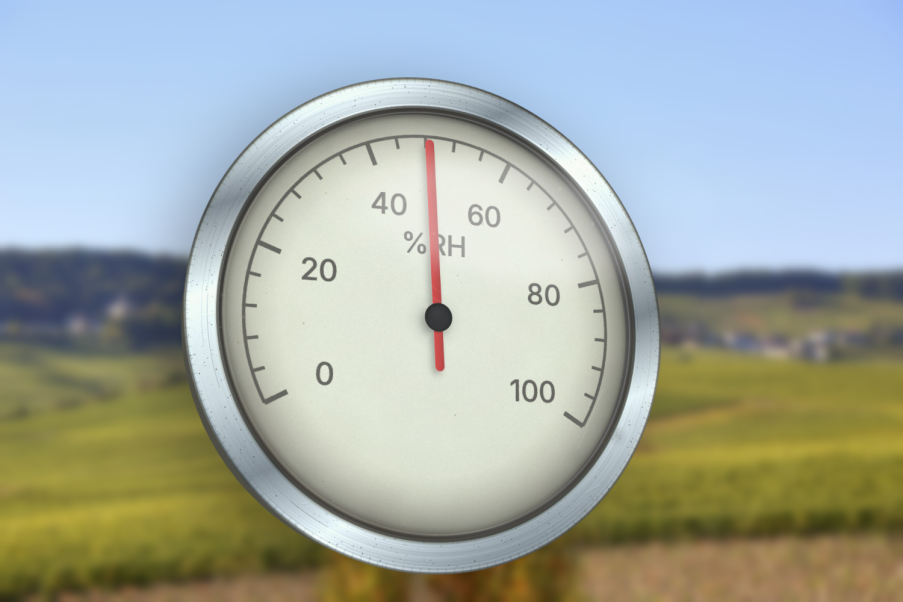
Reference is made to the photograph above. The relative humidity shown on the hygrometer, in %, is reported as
48 %
